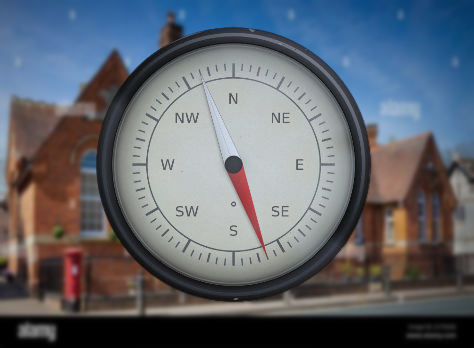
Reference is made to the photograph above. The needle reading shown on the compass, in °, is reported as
160 °
